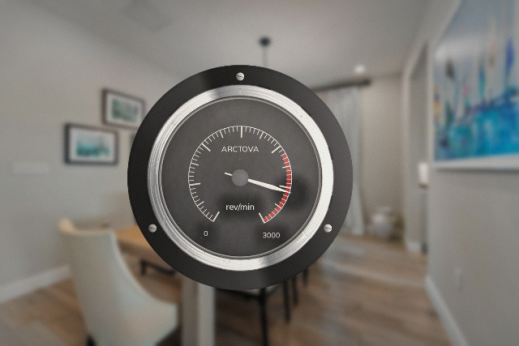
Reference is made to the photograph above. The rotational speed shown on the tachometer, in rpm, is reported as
2550 rpm
